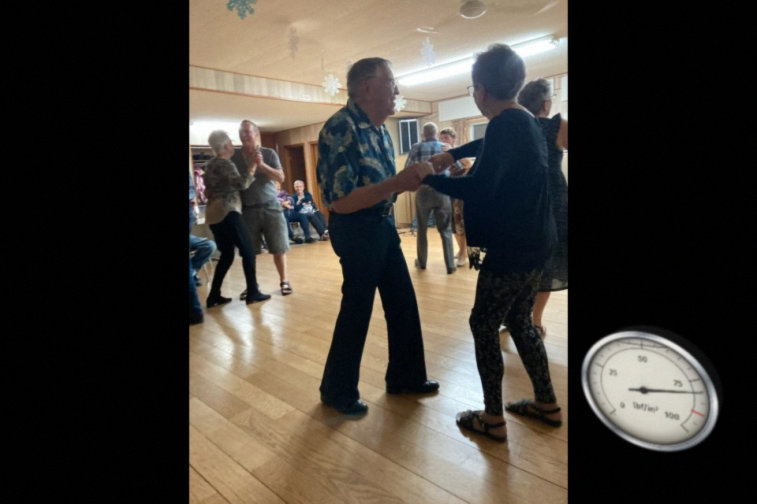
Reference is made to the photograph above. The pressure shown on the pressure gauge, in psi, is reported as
80 psi
